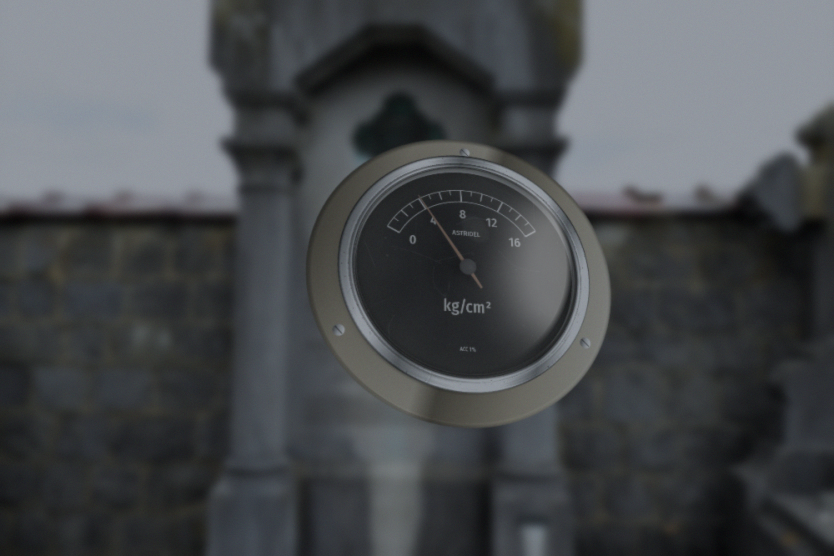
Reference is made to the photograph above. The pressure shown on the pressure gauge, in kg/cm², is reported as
4 kg/cm²
